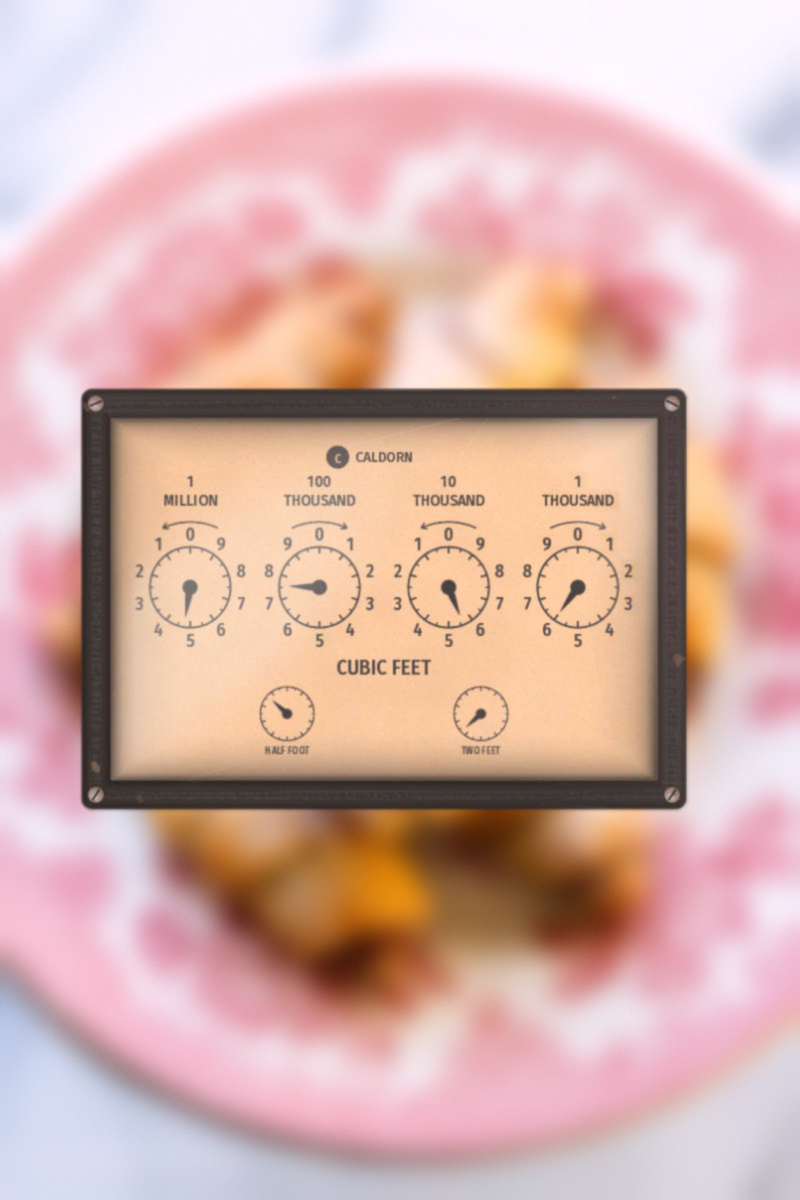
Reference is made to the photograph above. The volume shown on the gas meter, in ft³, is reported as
475600 ft³
